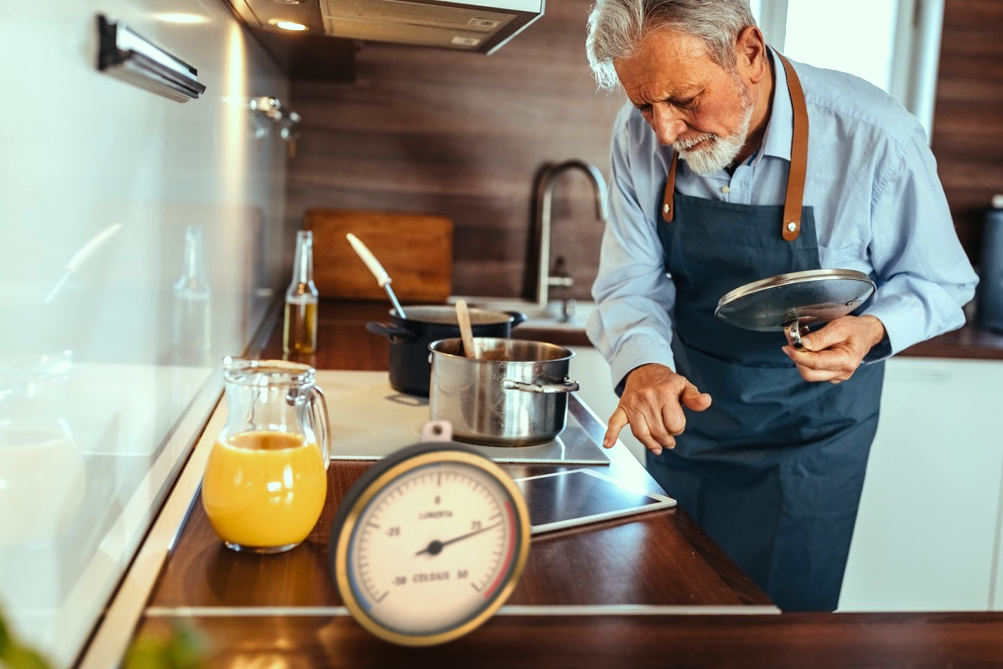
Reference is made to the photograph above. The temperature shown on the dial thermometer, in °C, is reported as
27.5 °C
